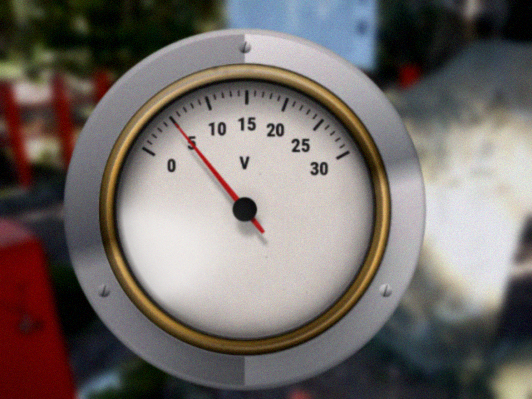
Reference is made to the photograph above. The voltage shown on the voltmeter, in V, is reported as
5 V
